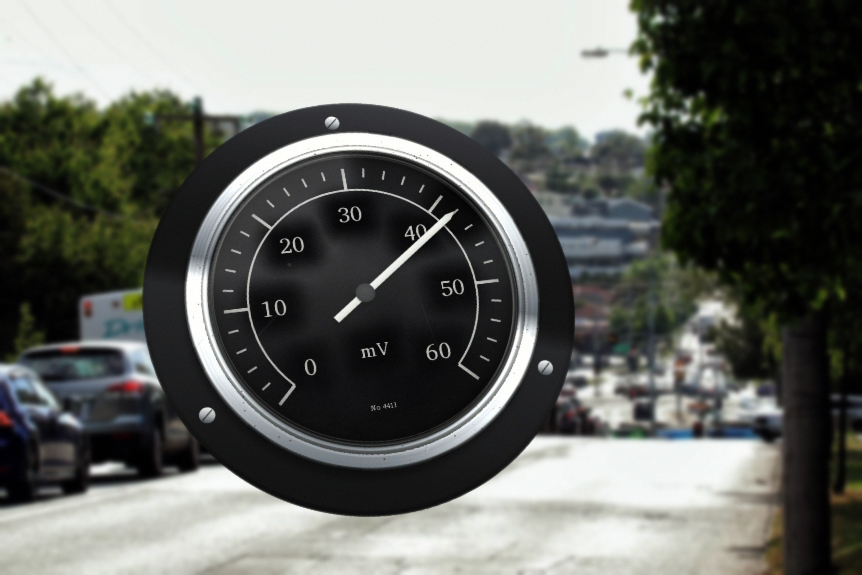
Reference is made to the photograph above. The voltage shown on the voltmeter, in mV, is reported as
42 mV
